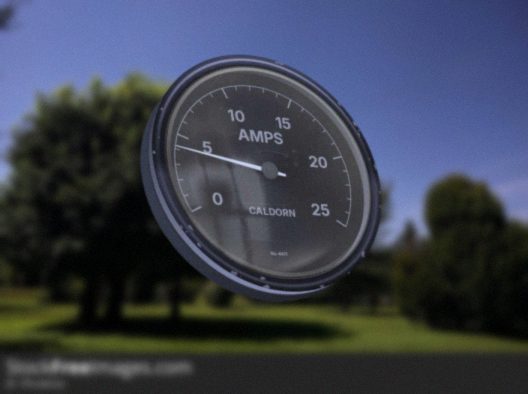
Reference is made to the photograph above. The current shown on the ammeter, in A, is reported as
4 A
